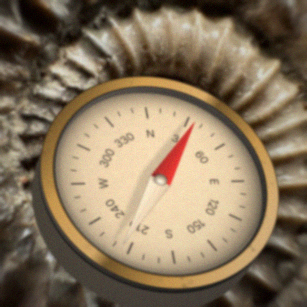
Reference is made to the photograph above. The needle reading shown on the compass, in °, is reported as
35 °
